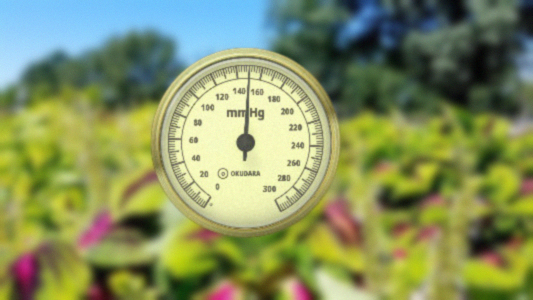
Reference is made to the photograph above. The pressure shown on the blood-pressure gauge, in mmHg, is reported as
150 mmHg
